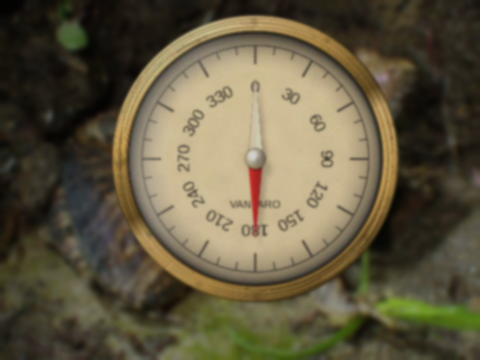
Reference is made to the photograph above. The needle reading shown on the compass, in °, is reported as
180 °
